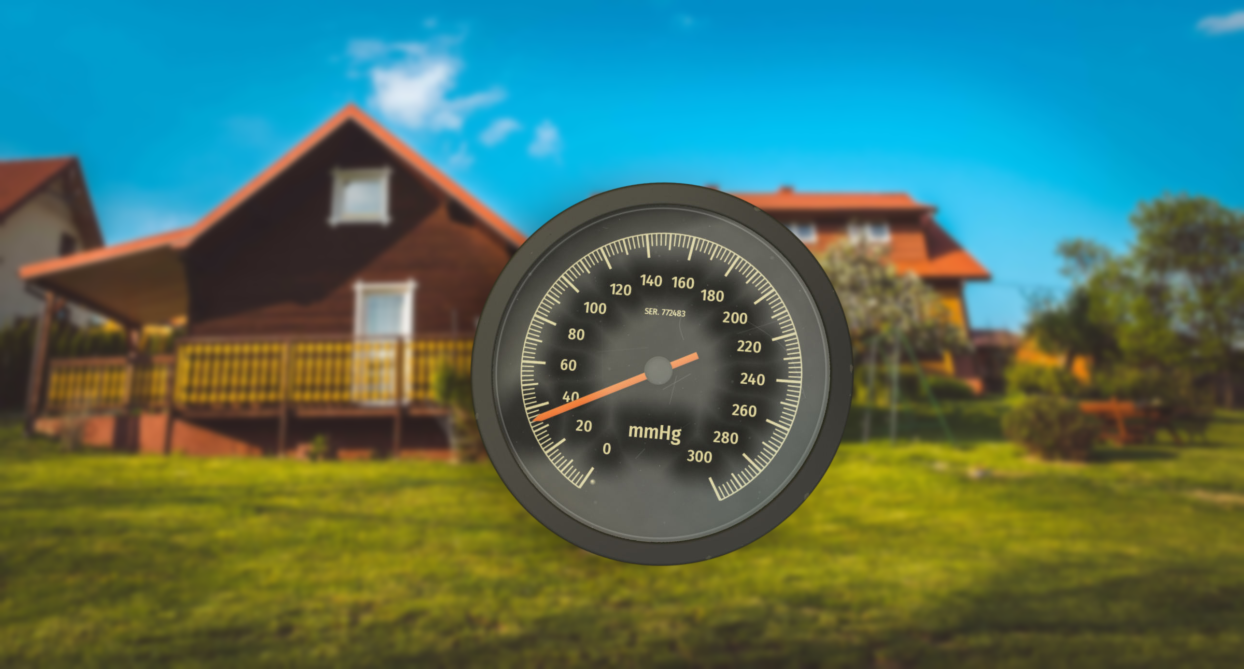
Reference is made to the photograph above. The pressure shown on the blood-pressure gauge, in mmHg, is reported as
34 mmHg
